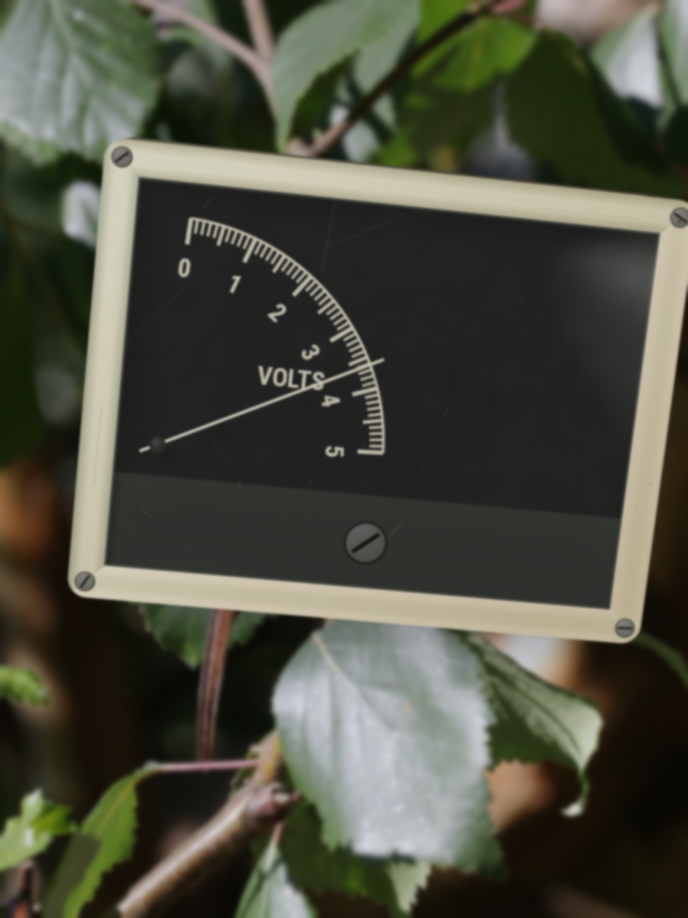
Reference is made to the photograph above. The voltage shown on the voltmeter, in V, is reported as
3.6 V
